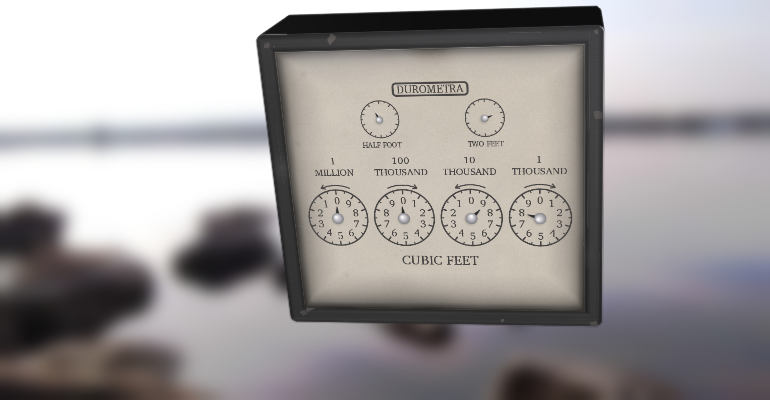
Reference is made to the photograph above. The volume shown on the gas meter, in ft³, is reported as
998800 ft³
